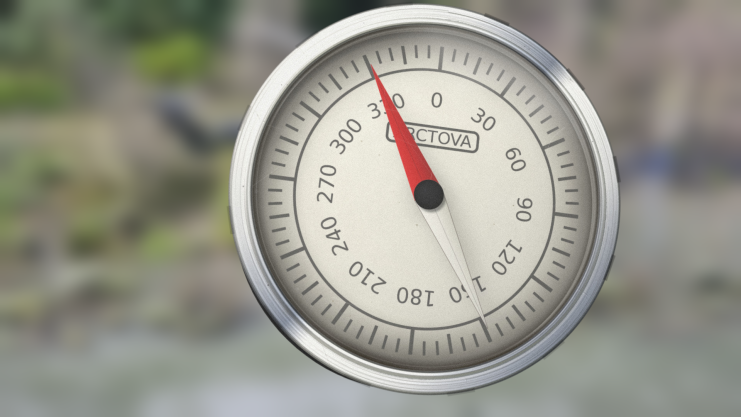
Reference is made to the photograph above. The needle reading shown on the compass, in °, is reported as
330 °
